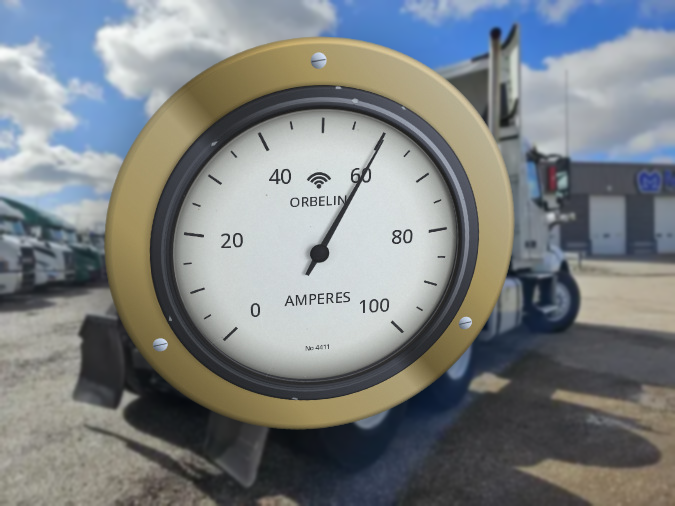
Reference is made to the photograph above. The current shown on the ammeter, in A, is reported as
60 A
